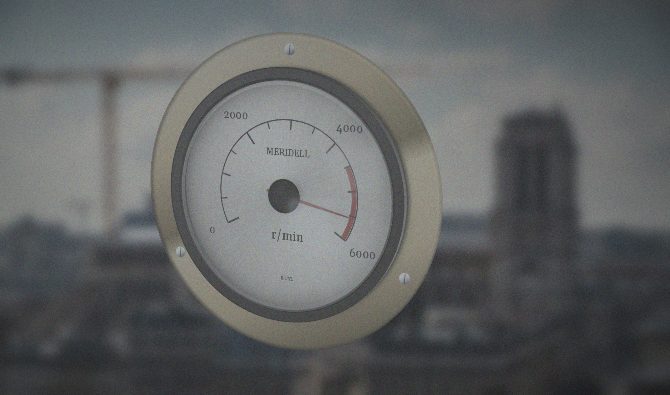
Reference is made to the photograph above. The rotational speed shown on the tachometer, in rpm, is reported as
5500 rpm
